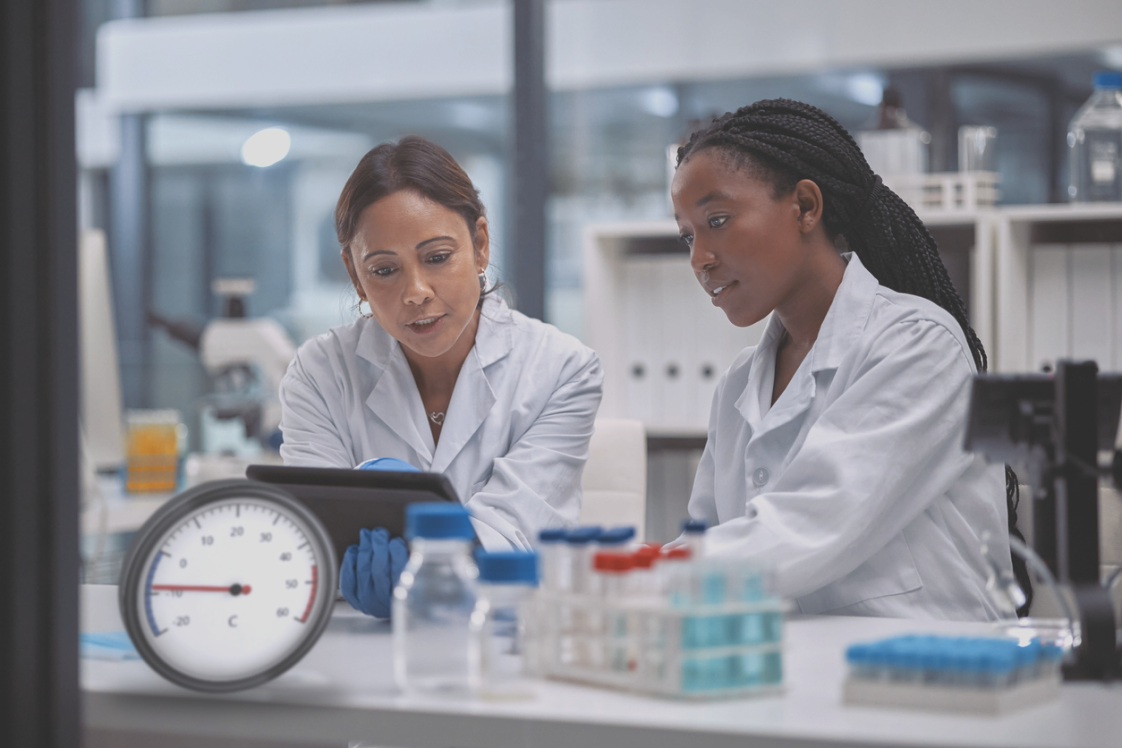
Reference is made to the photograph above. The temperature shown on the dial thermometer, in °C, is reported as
-8 °C
